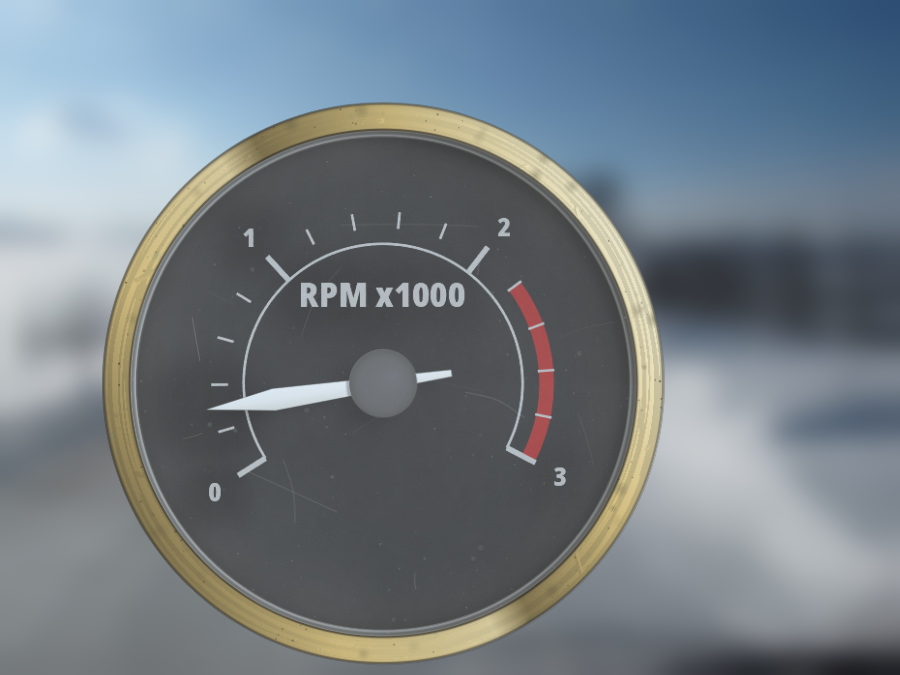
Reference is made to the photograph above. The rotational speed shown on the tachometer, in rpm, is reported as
300 rpm
